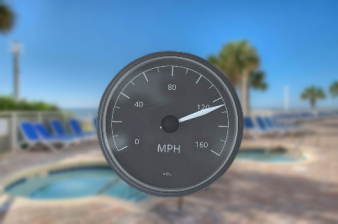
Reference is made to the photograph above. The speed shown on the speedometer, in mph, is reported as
125 mph
